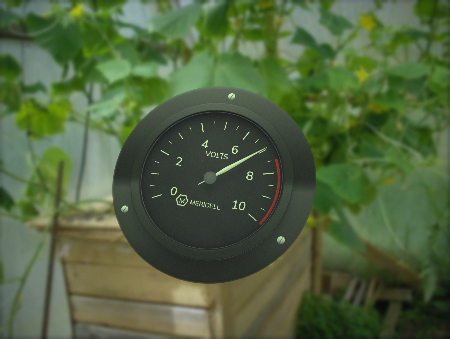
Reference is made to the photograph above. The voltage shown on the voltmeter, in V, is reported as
7 V
